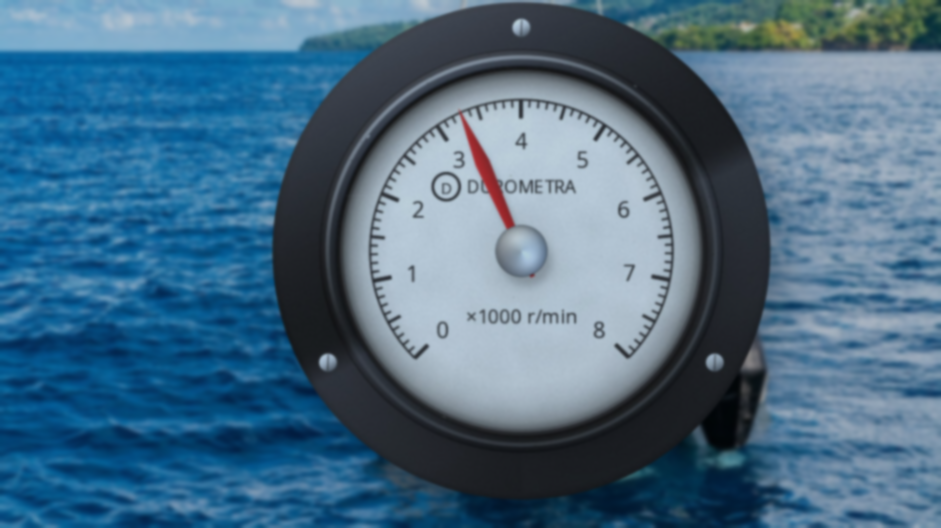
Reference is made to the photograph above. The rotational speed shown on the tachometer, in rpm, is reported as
3300 rpm
